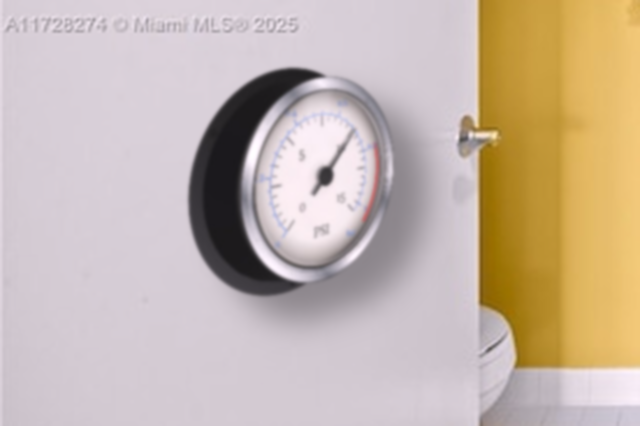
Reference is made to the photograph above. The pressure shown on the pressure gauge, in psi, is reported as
10 psi
